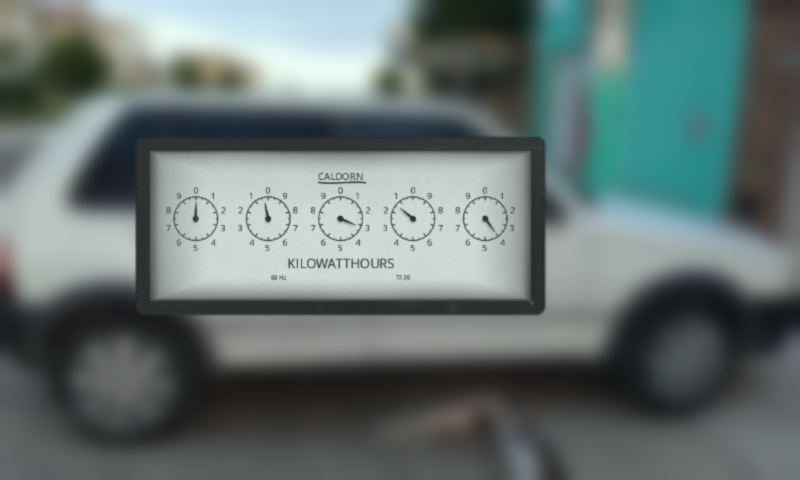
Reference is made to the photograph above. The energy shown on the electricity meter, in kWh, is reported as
314 kWh
